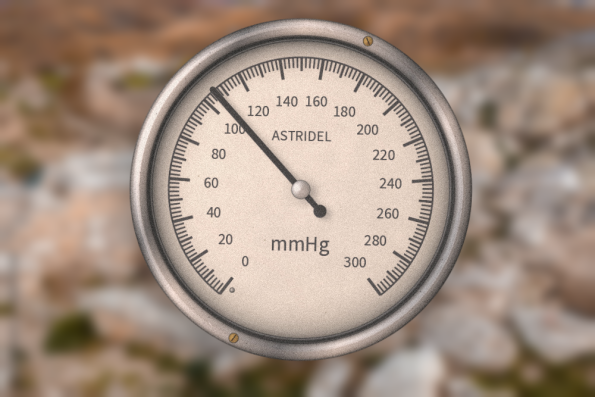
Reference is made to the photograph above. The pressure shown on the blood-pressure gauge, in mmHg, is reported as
106 mmHg
